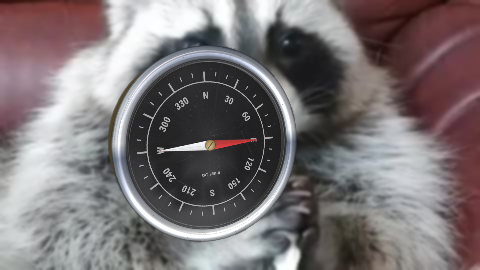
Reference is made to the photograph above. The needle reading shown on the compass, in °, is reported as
90 °
